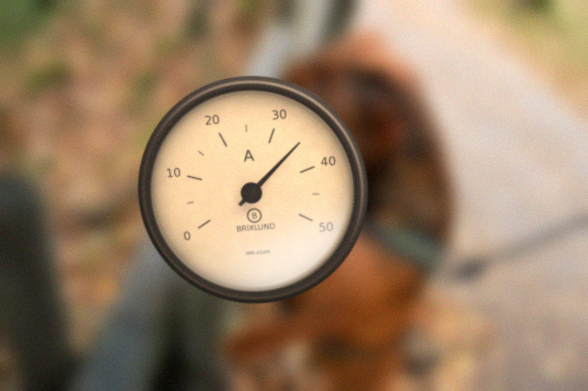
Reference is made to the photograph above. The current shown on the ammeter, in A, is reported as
35 A
